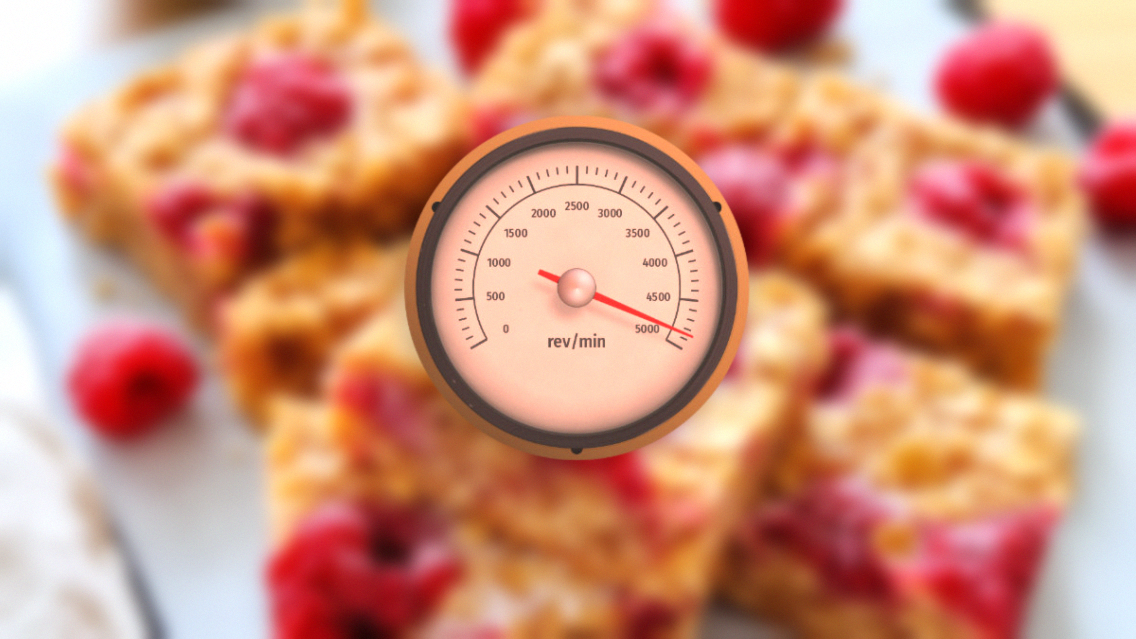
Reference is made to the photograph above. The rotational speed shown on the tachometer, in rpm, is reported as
4850 rpm
